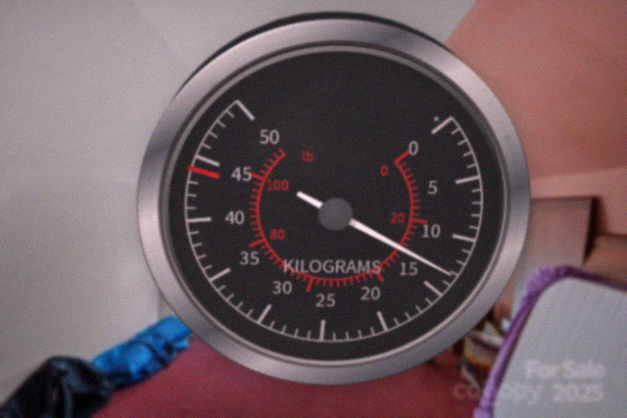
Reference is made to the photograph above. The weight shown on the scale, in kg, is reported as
13 kg
